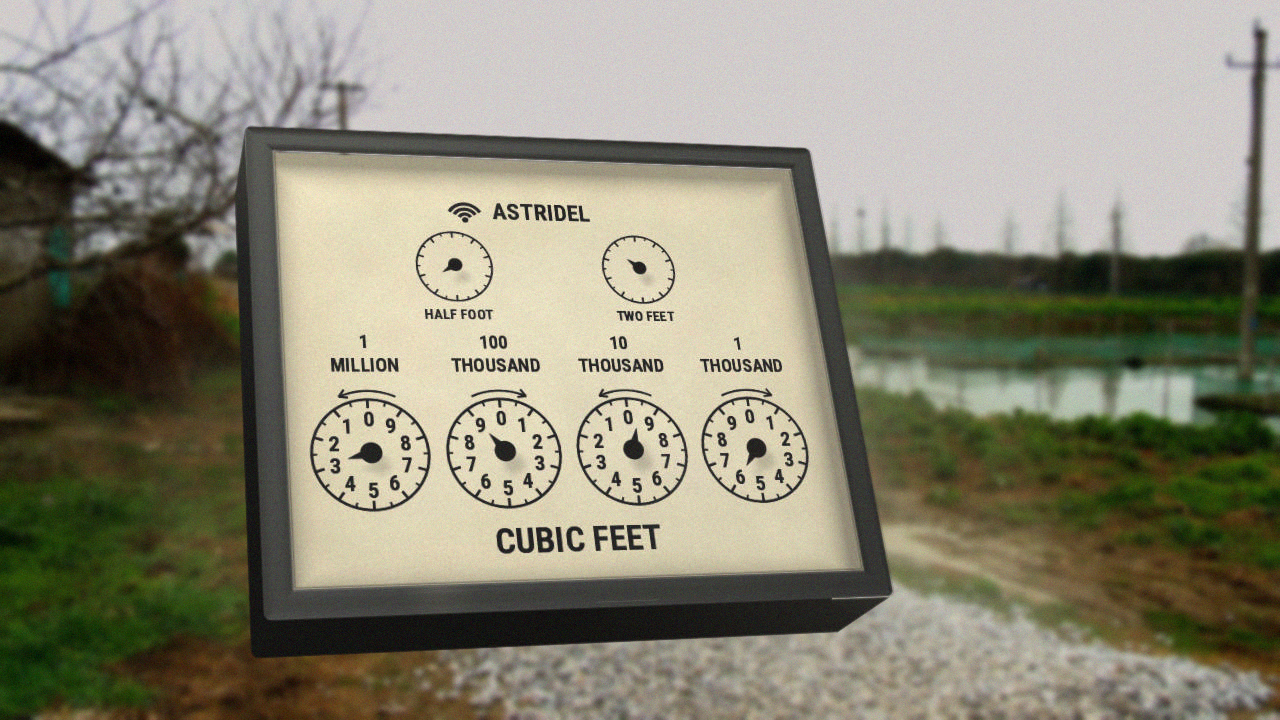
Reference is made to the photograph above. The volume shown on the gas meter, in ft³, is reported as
289600 ft³
